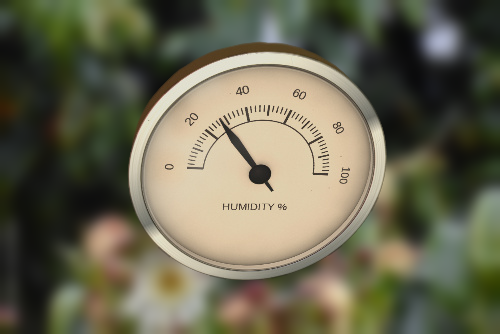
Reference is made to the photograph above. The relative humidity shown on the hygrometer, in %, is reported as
28 %
